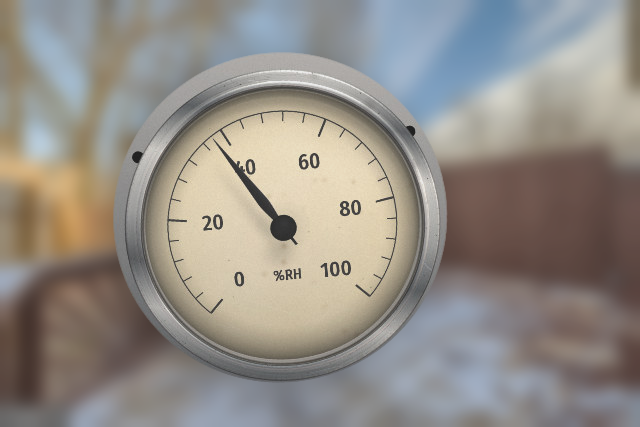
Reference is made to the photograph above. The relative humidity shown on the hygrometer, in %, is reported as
38 %
